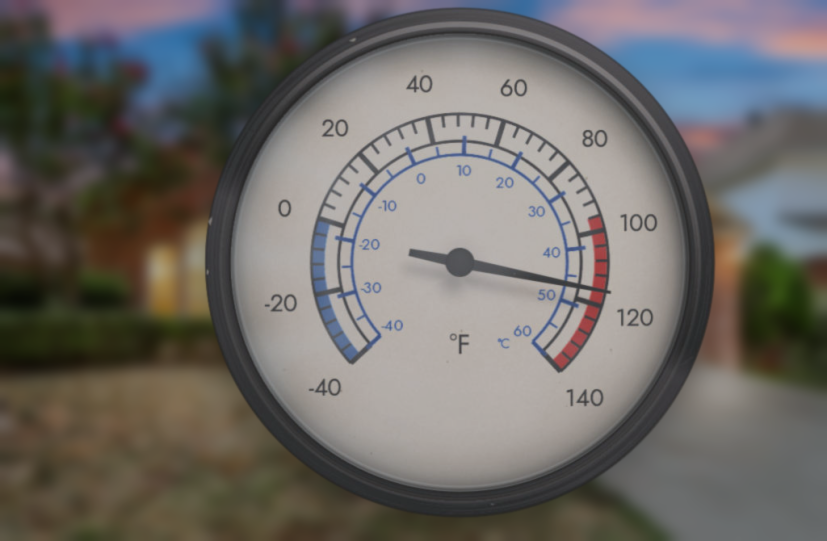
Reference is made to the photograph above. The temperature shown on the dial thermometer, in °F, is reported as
116 °F
